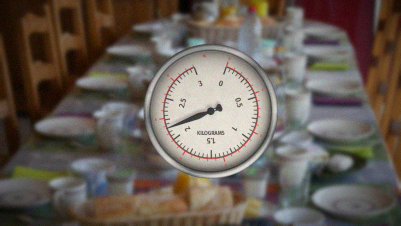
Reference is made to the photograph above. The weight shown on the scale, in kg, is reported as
2.15 kg
